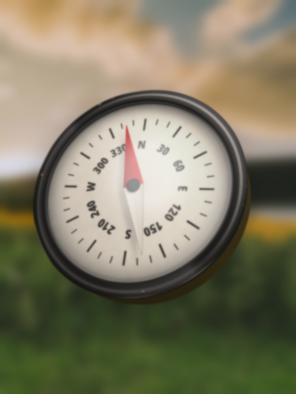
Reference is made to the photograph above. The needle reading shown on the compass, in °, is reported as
345 °
